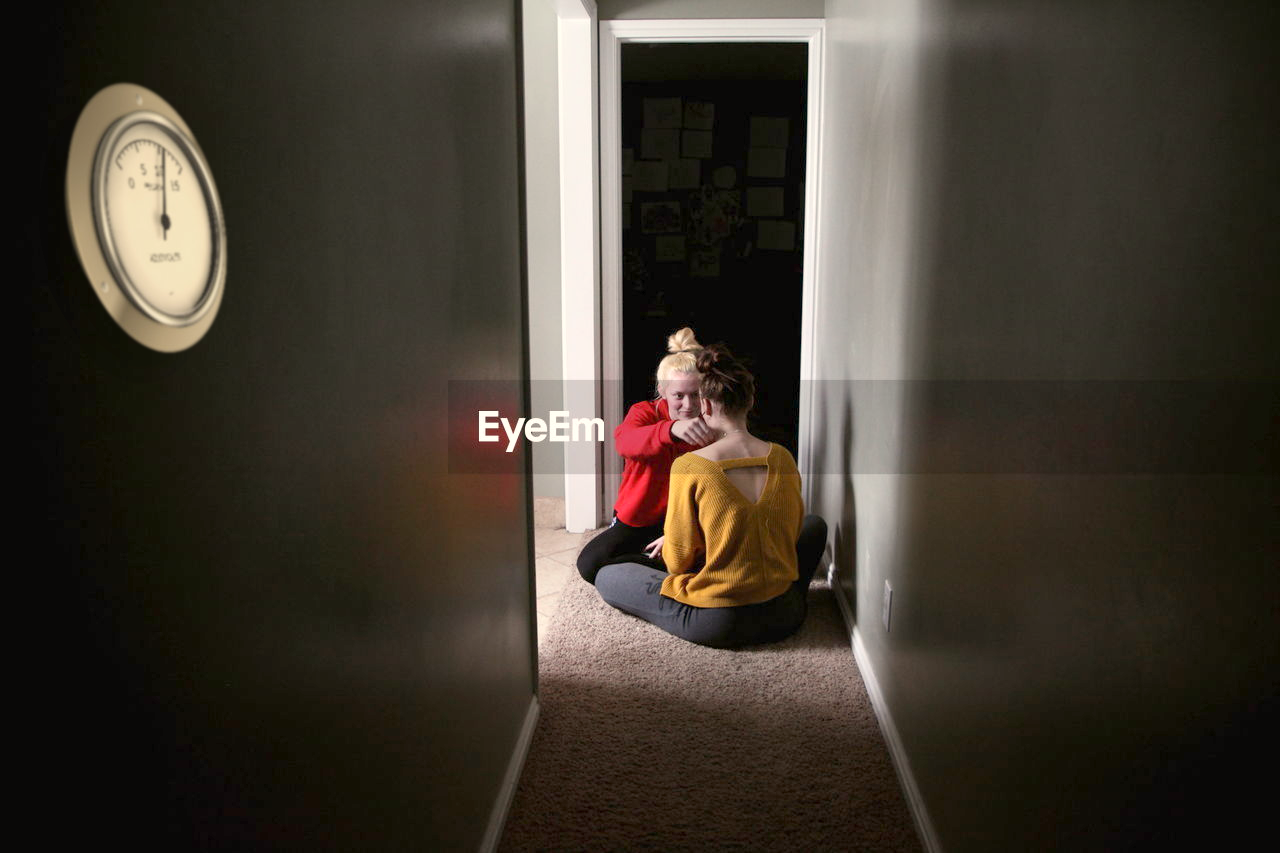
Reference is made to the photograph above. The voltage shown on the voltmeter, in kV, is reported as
10 kV
